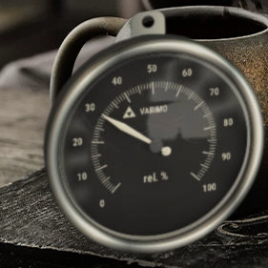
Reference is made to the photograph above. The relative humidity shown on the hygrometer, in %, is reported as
30 %
